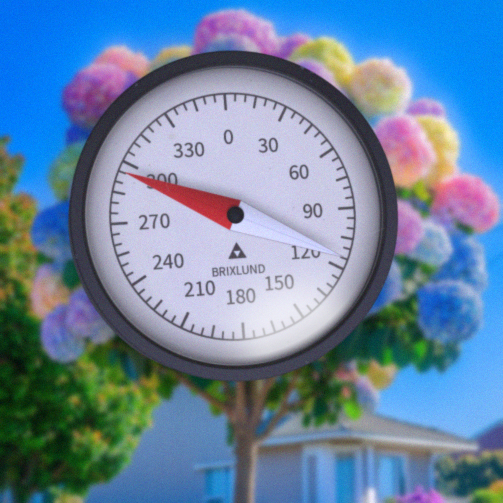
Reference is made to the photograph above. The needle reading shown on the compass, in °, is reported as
295 °
